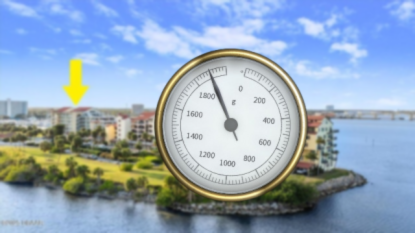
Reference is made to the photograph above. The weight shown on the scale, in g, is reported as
1900 g
